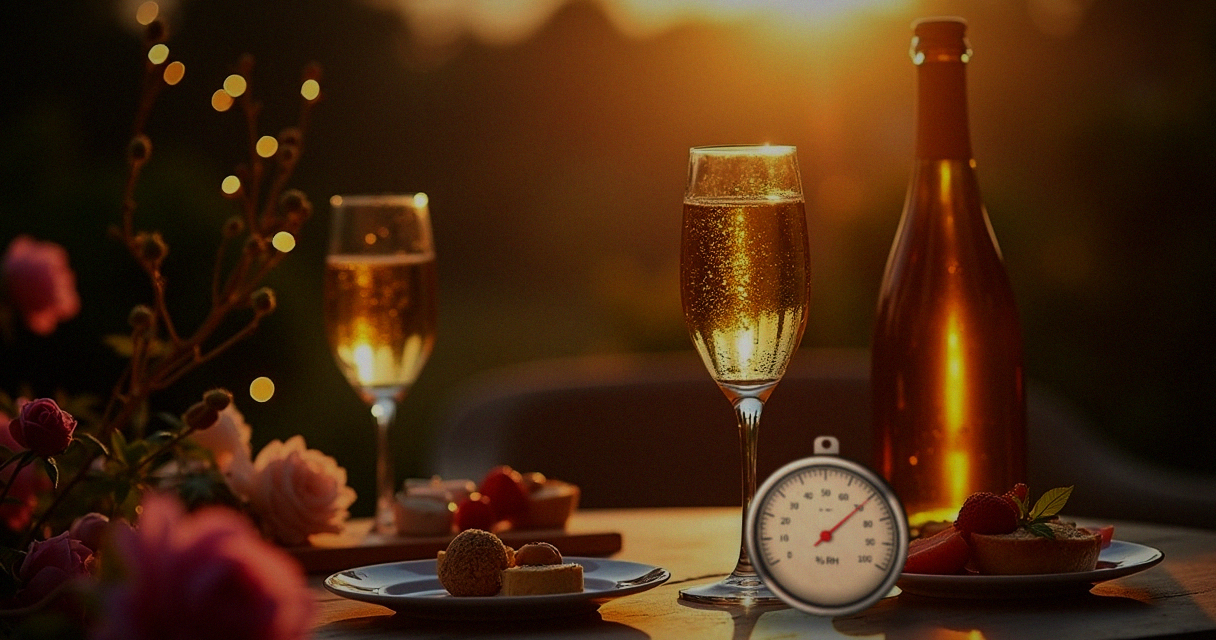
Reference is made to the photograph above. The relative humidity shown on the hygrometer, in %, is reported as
70 %
